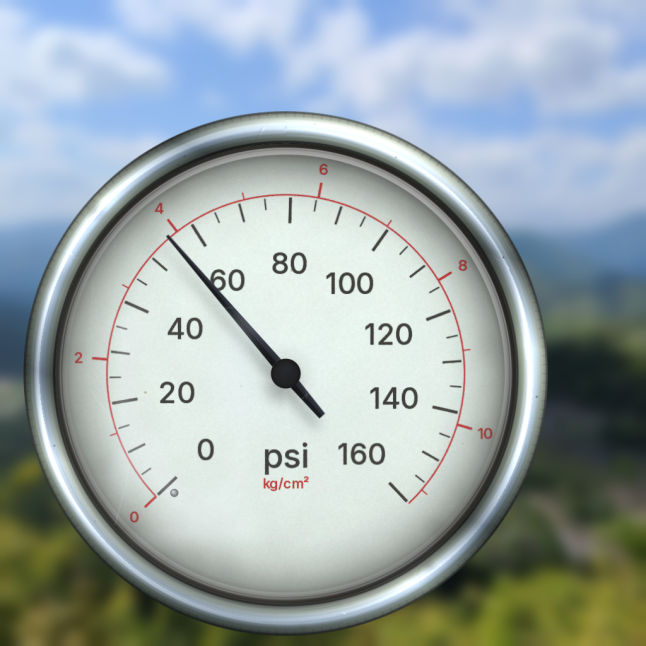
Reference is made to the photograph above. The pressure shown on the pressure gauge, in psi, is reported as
55 psi
